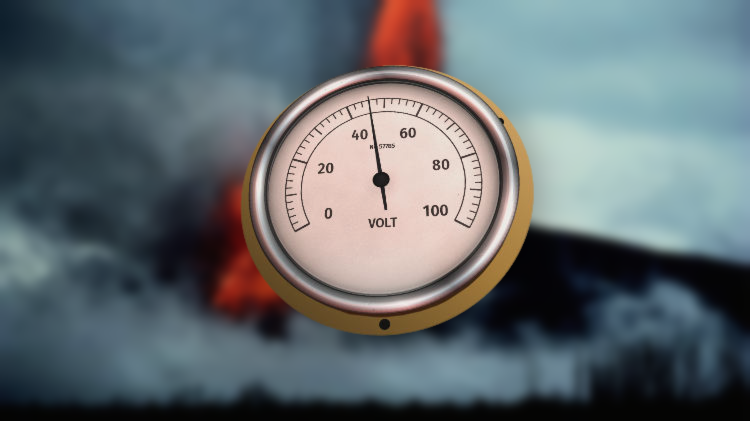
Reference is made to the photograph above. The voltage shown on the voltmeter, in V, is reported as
46 V
